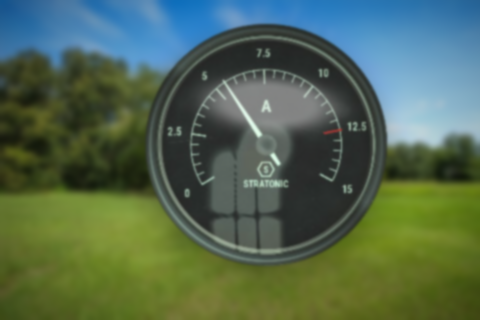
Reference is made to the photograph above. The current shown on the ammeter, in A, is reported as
5.5 A
